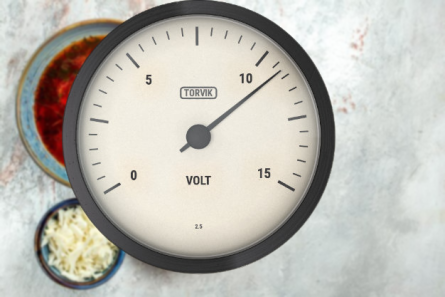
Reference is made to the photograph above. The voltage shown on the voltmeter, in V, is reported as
10.75 V
